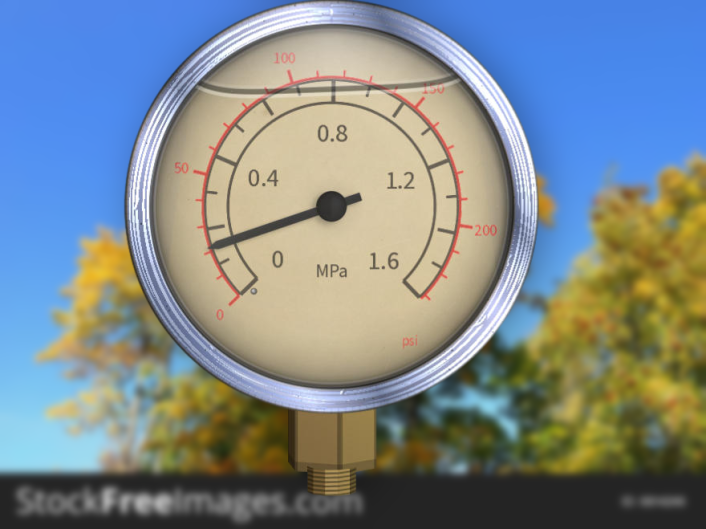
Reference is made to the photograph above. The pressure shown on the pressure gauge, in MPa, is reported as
0.15 MPa
